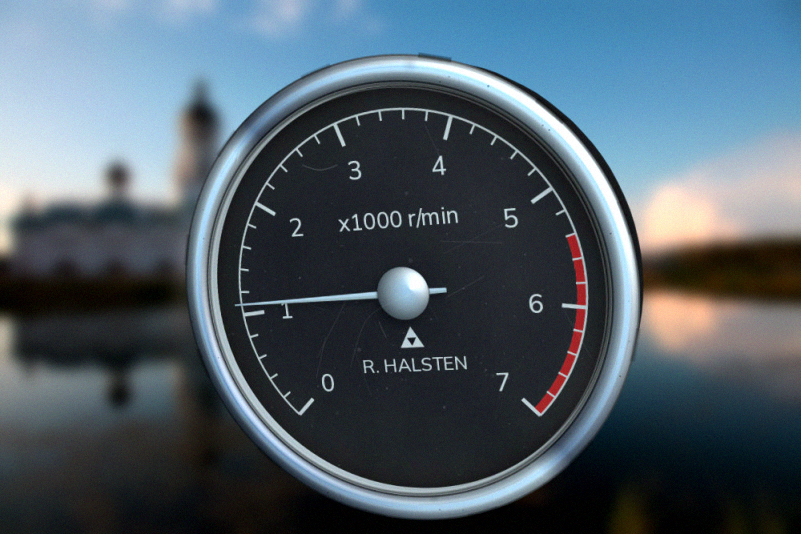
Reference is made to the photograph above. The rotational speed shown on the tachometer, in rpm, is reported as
1100 rpm
